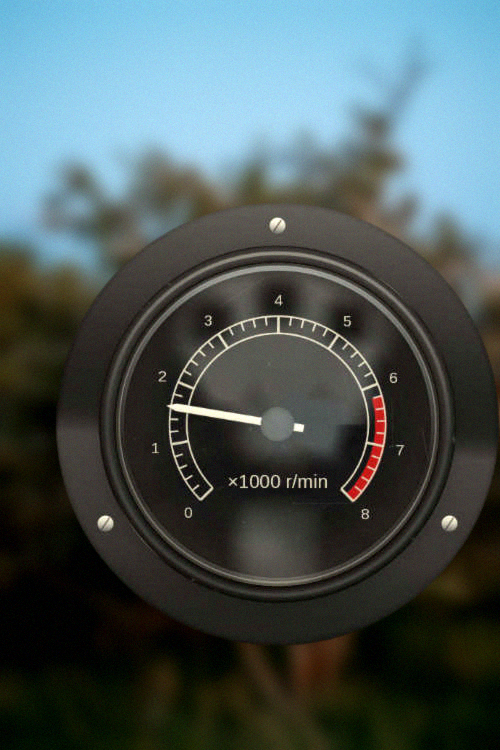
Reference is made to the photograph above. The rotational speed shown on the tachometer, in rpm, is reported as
1600 rpm
